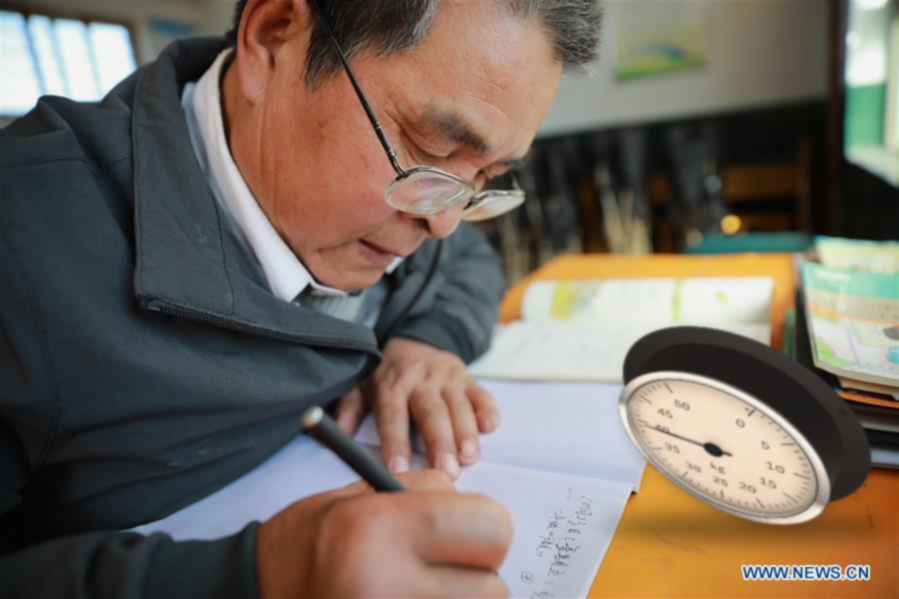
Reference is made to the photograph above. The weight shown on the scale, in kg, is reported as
40 kg
